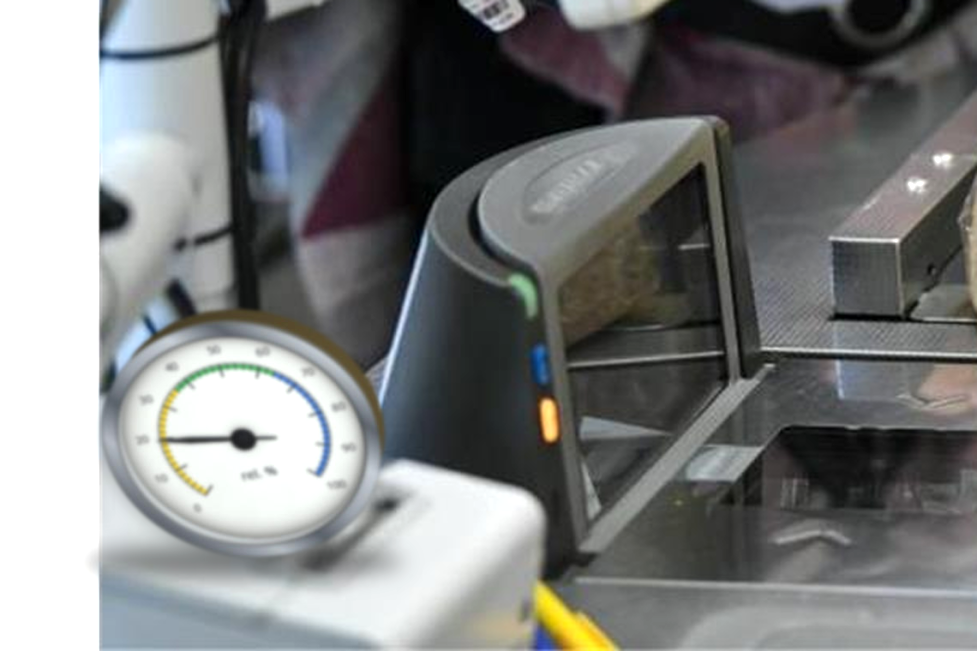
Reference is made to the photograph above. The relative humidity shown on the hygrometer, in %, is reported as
20 %
